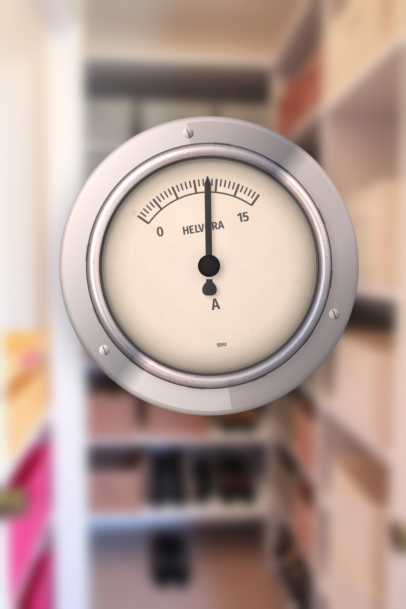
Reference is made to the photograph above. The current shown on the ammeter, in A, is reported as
9 A
